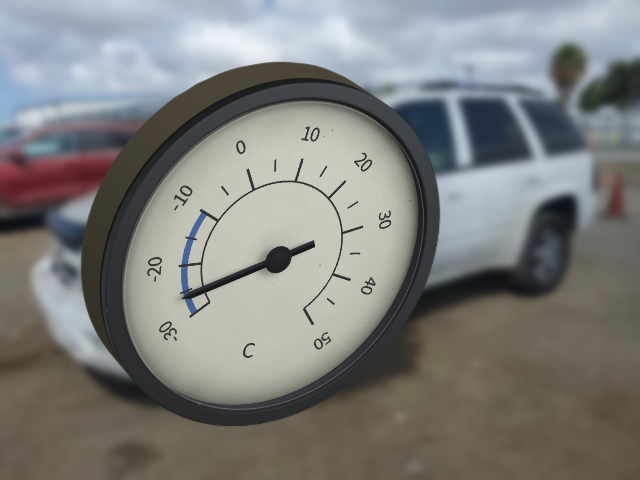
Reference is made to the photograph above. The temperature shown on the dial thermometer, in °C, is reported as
-25 °C
